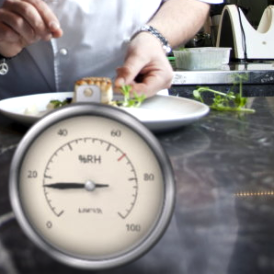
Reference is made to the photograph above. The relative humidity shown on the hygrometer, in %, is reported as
16 %
